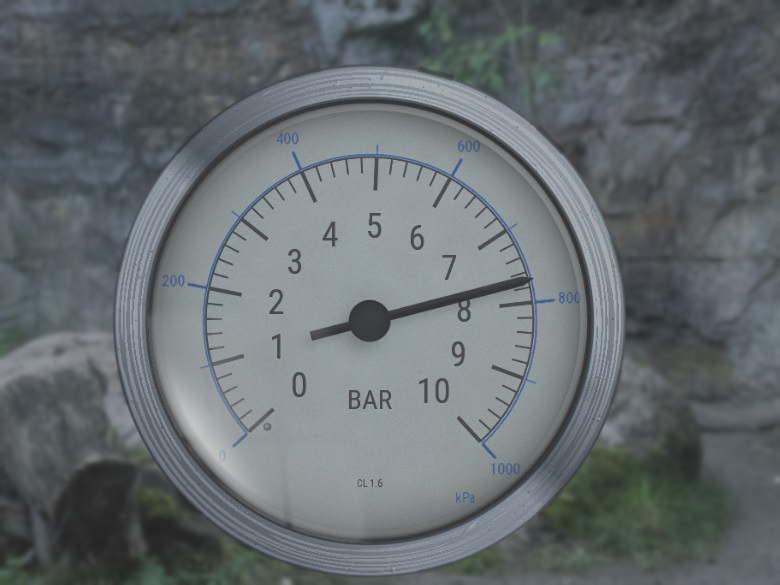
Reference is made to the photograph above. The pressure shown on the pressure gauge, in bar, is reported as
7.7 bar
